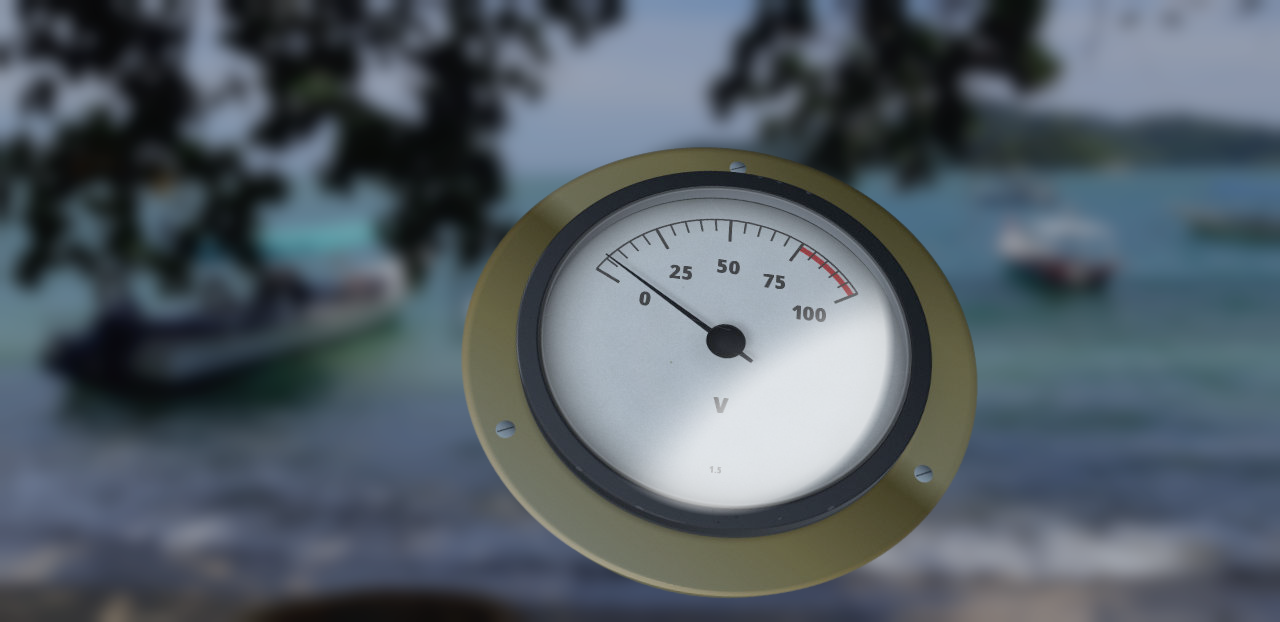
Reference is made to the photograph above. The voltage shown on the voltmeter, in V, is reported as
5 V
